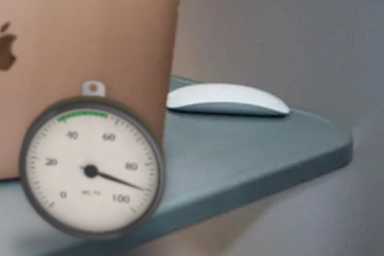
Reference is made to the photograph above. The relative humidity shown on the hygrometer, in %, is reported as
90 %
